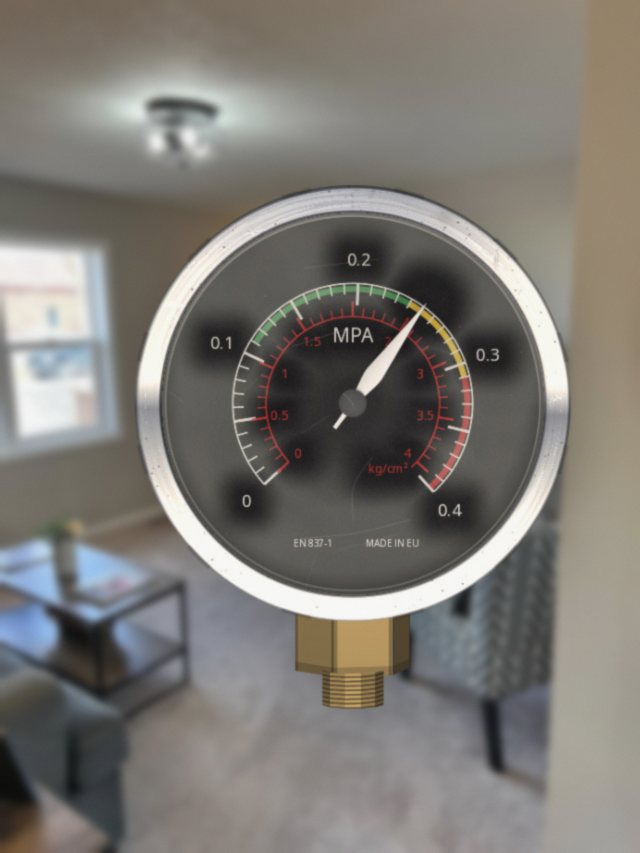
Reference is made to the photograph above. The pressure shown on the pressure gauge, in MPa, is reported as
0.25 MPa
